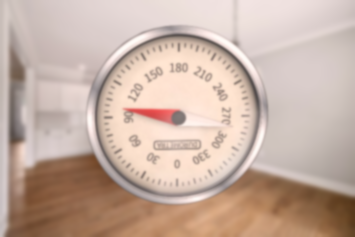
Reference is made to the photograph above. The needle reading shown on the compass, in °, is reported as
100 °
